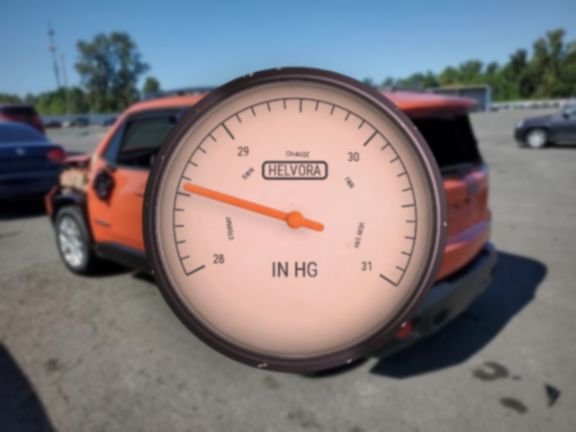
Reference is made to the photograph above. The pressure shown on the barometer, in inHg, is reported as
28.55 inHg
